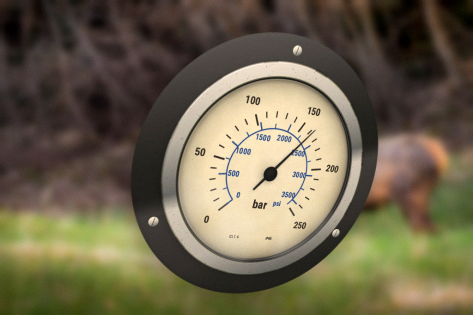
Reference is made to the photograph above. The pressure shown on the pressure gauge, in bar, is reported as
160 bar
